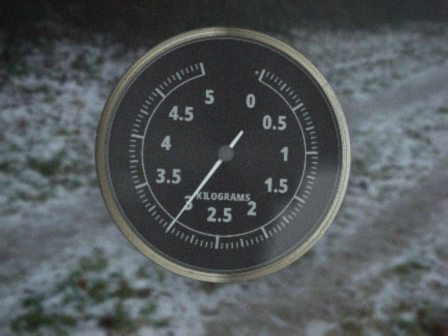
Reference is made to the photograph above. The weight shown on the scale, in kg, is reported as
3 kg
